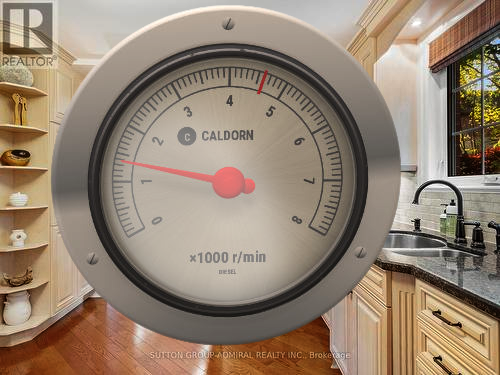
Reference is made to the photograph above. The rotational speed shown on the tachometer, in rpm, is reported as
1400 rpm
